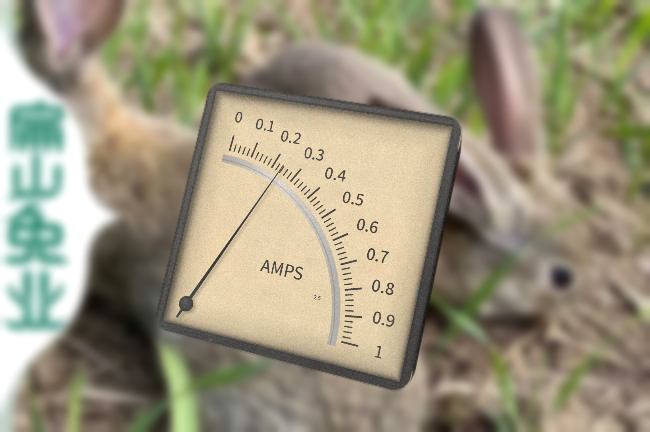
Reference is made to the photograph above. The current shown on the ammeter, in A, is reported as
0.24 A
